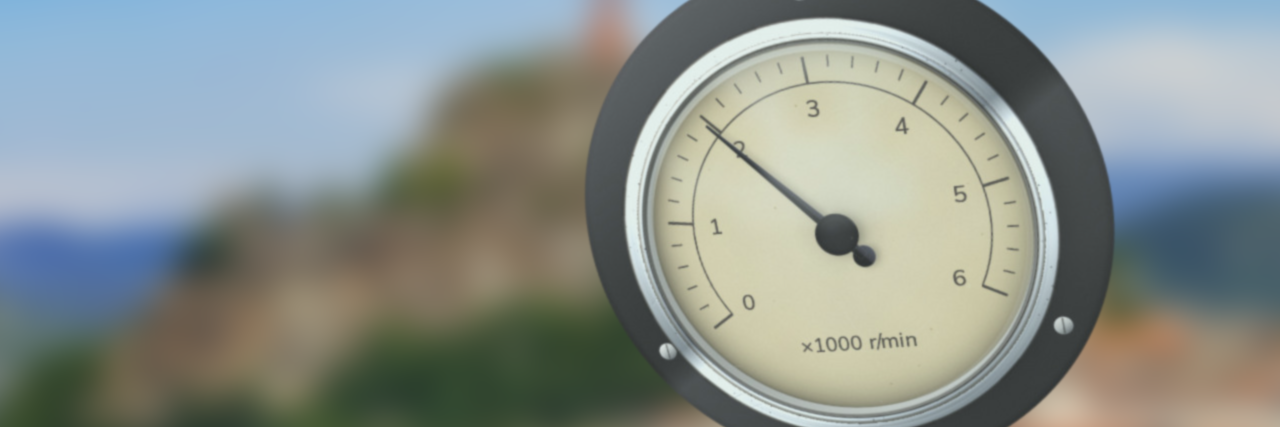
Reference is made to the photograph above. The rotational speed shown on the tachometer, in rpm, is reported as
2000 rpm
